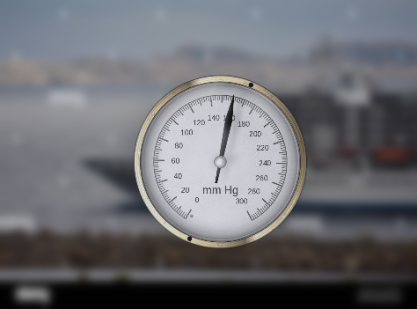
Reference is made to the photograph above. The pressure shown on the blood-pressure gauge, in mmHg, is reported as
160 mmHg
